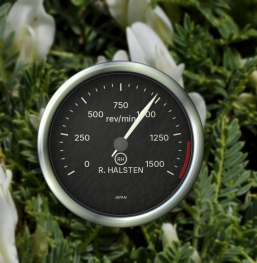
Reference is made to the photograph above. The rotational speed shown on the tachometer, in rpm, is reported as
975 rpm
